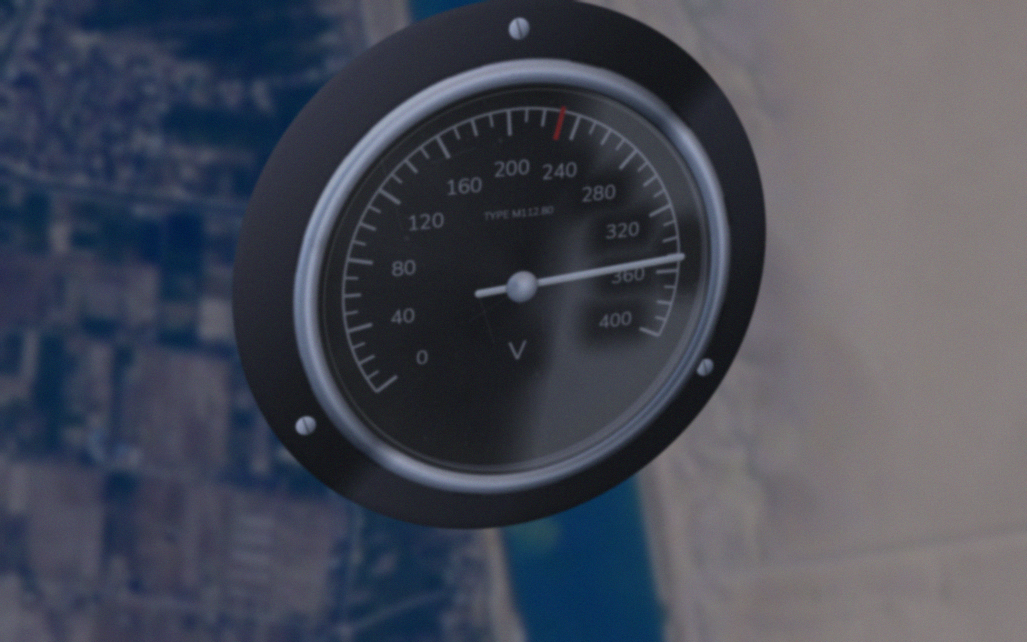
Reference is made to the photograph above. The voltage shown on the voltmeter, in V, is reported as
350 V
